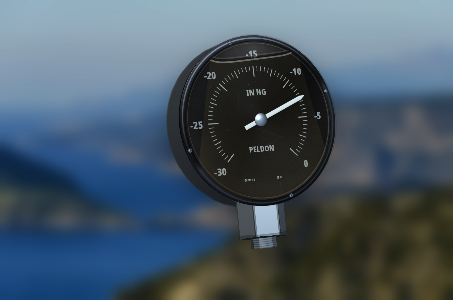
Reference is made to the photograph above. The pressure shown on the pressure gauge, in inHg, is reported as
-7.5 inHg
